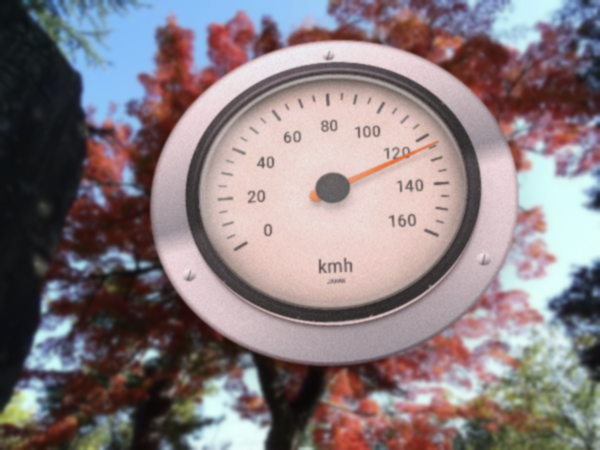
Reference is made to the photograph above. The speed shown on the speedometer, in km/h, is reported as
125 km/h
